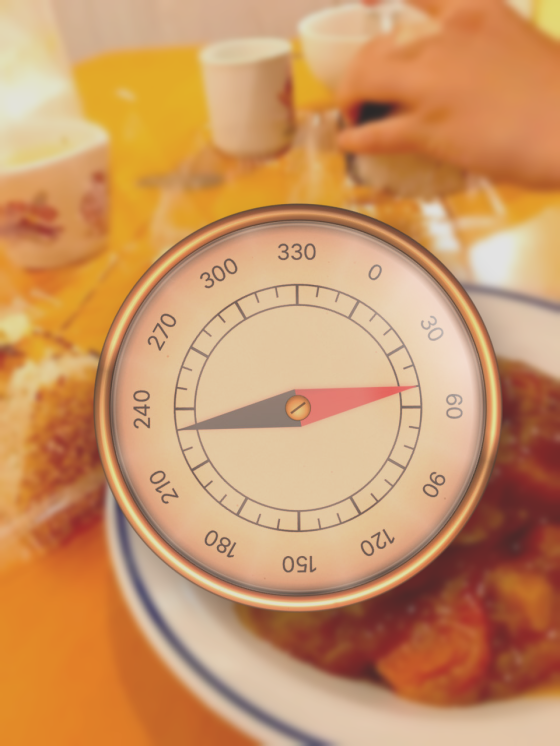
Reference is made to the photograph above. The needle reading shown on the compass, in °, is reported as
50 °
